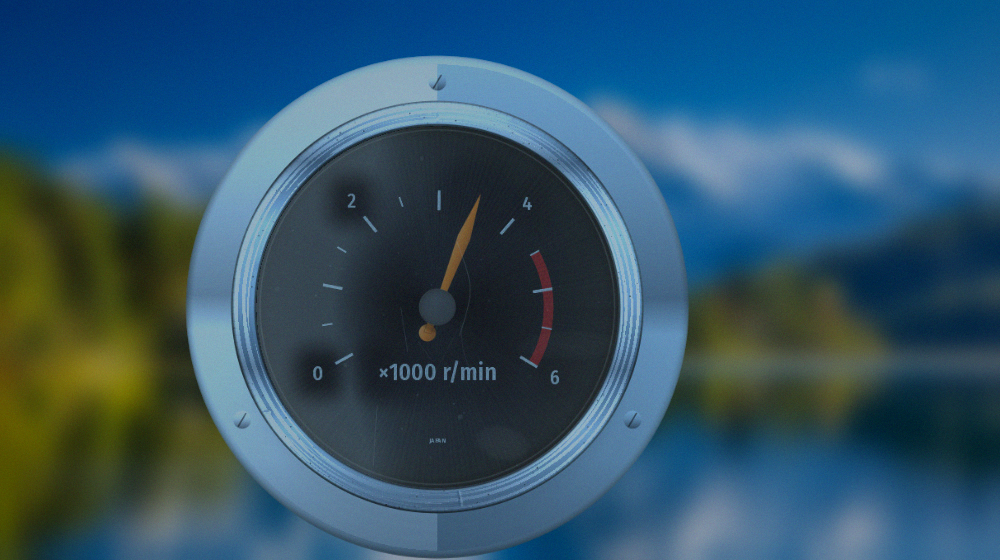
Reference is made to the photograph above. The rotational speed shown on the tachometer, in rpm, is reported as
3500 rpm
